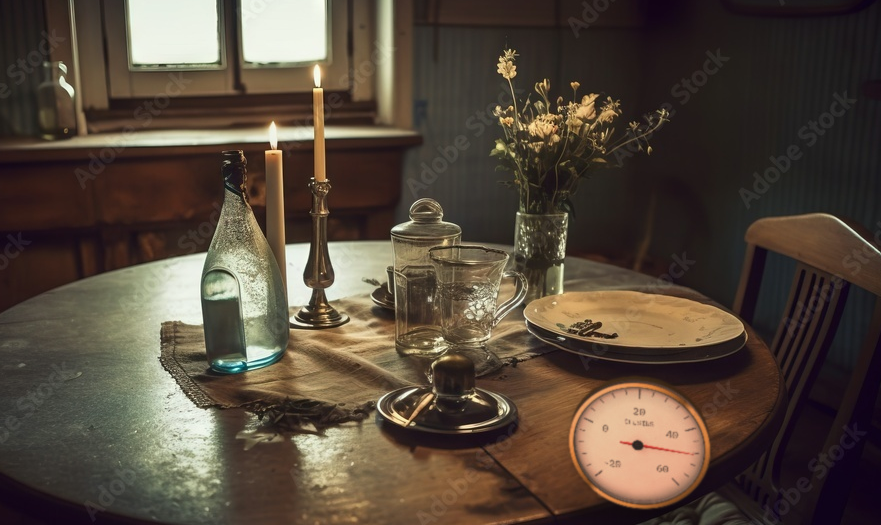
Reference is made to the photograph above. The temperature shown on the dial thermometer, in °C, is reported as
48 °C
